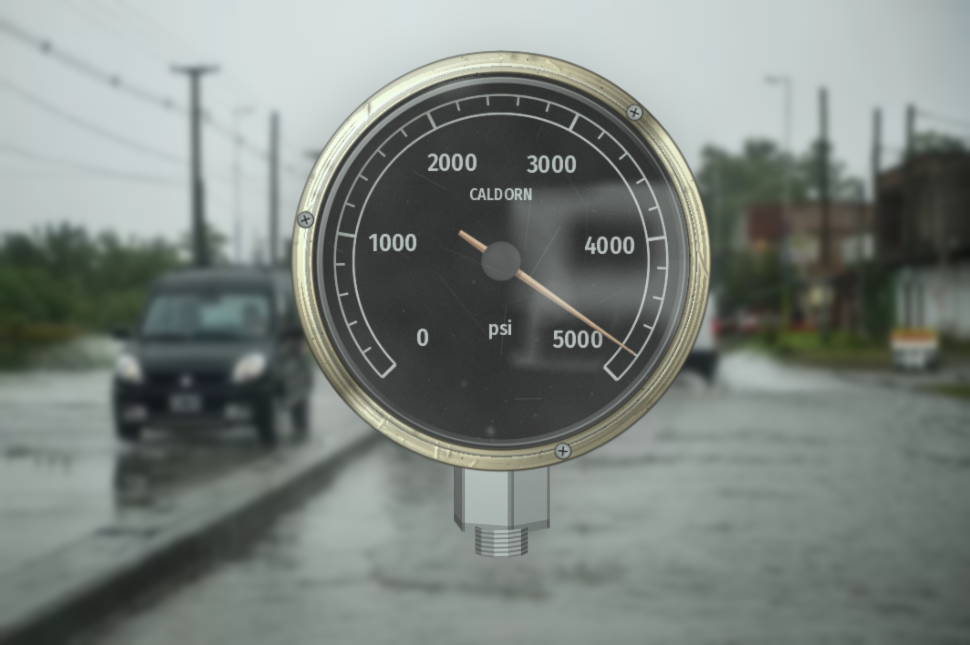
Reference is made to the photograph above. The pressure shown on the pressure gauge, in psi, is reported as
4800 psi
